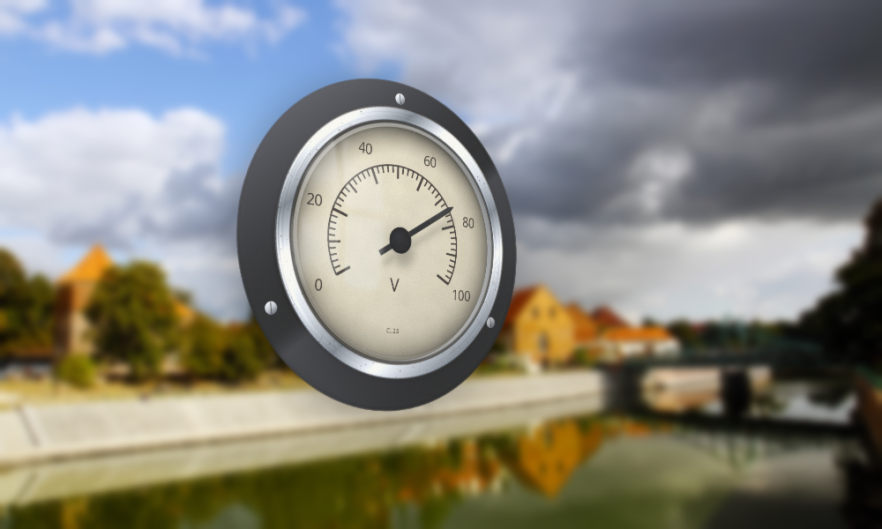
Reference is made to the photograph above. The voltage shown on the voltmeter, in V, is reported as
74 V
